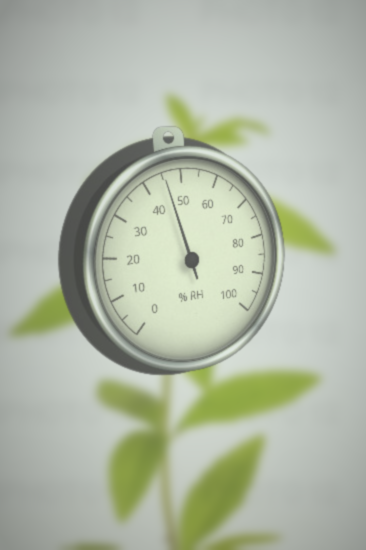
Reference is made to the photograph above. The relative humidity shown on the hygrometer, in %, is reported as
45 %
